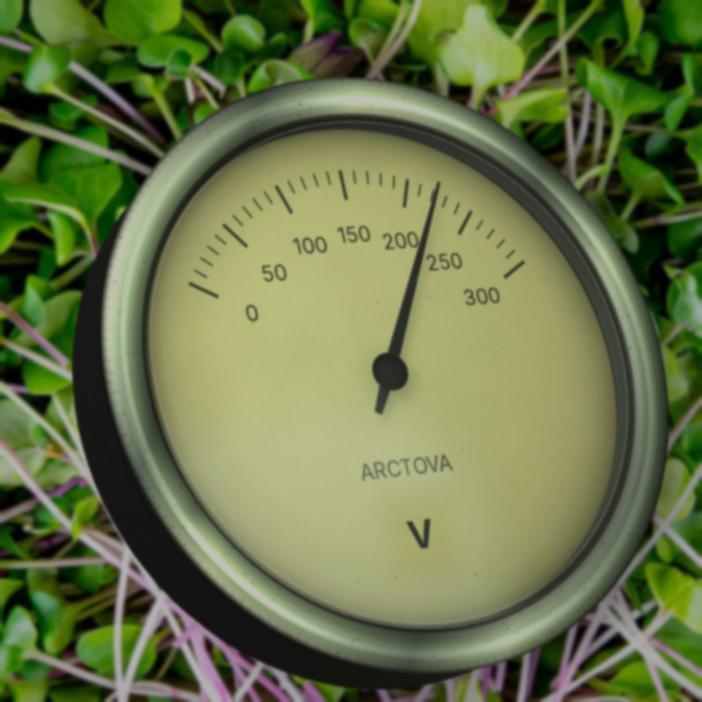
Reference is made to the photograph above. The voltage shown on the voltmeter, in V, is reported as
220 V
